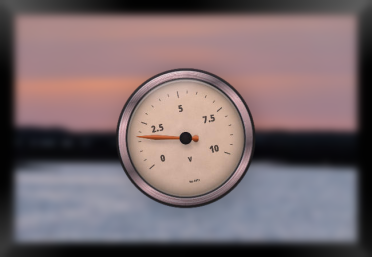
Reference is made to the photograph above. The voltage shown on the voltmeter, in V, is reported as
1.75 V
